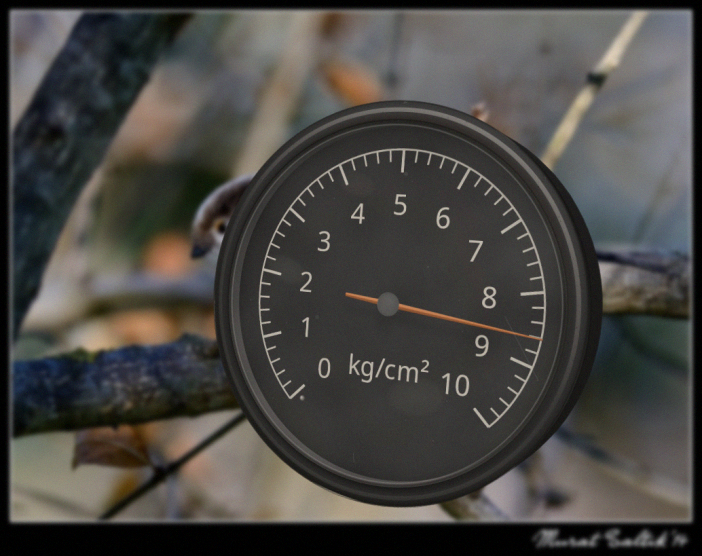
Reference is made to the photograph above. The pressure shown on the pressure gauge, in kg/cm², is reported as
8.6 kg/cm²
